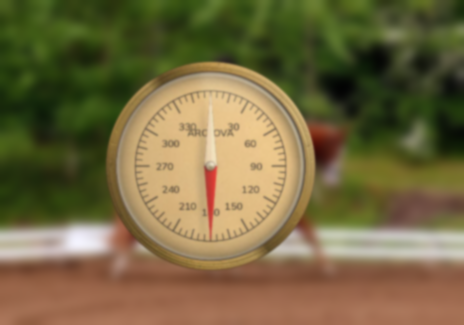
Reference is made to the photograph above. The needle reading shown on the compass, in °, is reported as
180 °
